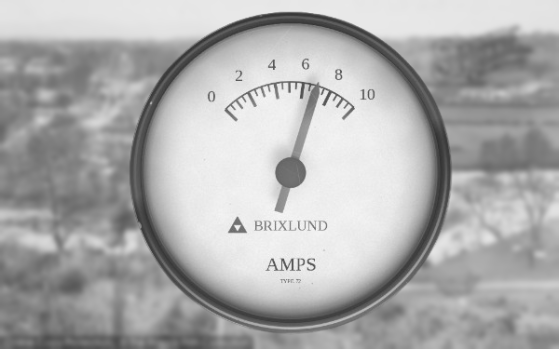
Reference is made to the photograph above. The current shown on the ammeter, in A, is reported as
7 A
